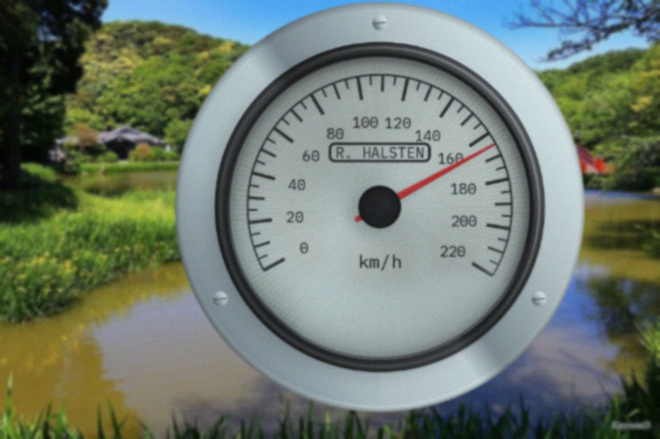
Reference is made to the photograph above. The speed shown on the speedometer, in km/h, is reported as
165 km/h
